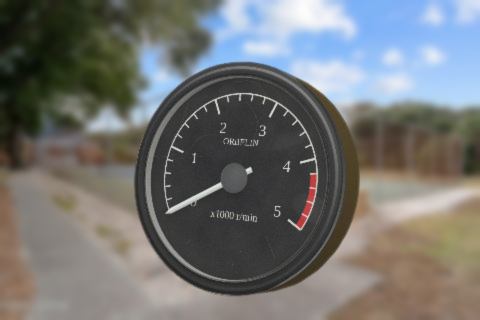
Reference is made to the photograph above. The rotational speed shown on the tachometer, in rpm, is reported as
0 rpm
